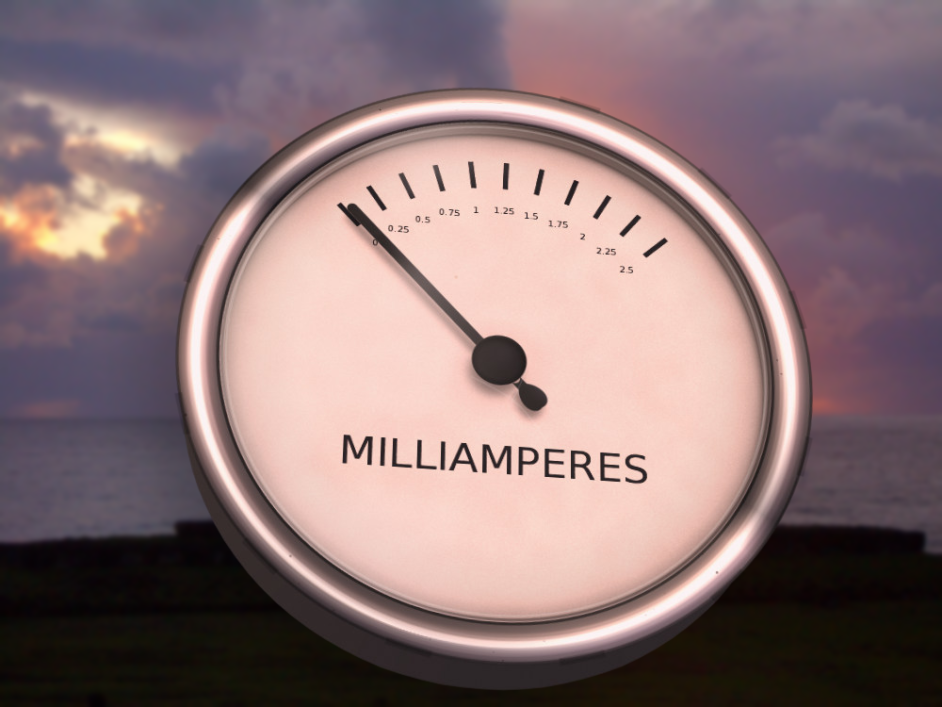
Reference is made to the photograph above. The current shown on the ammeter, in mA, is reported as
0 mA
